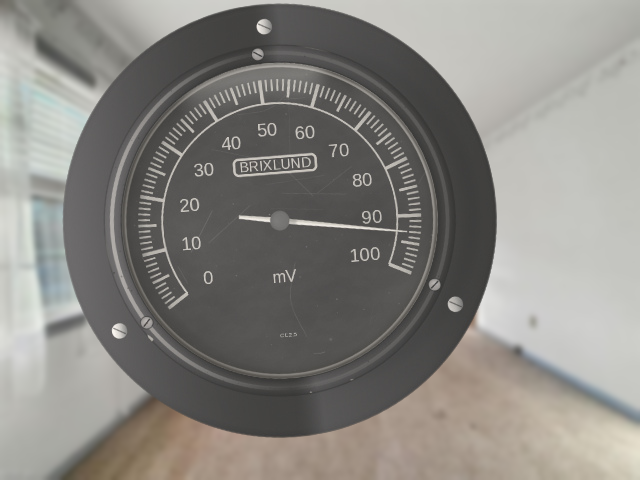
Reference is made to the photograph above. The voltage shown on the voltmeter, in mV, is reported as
93 mV
